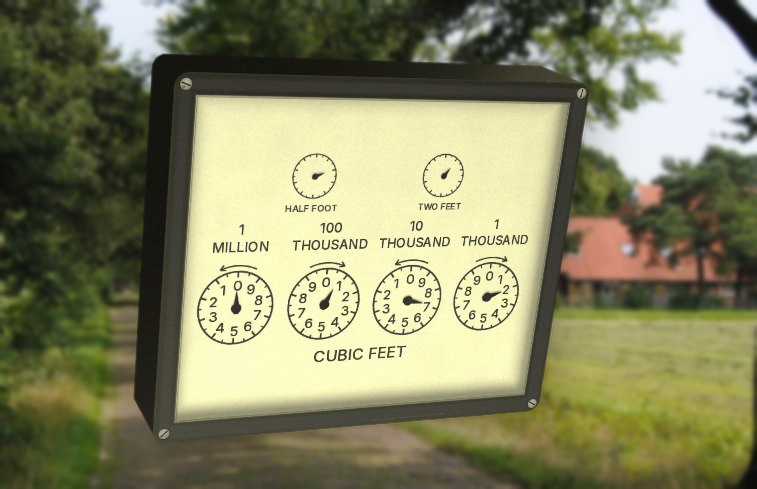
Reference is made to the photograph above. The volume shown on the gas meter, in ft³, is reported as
7200 ft³
